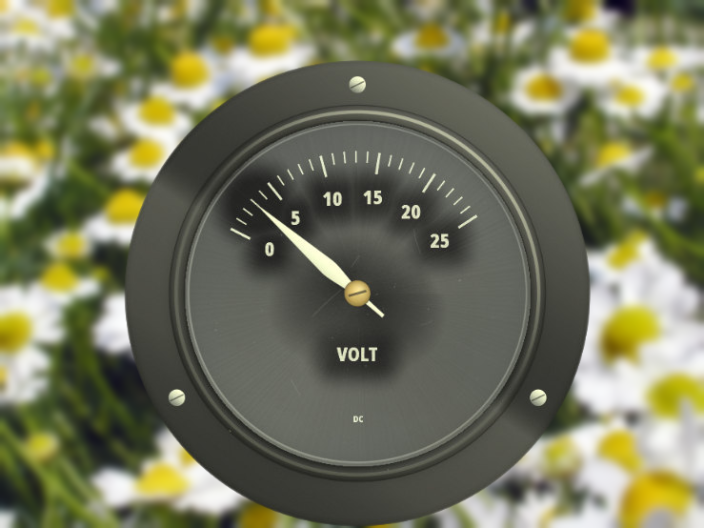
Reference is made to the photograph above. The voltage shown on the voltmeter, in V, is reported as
3 V
